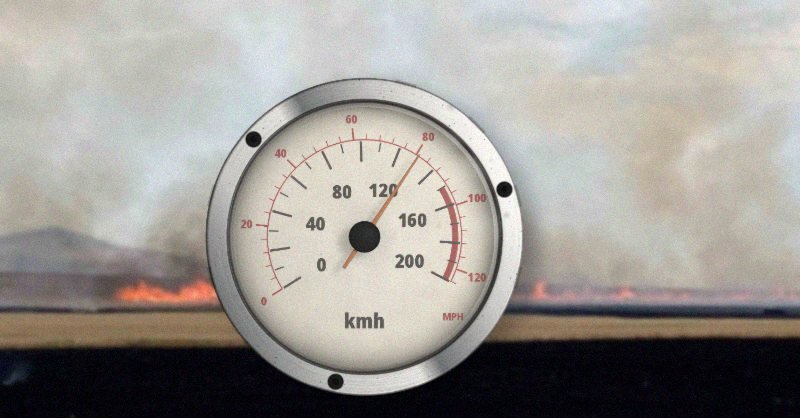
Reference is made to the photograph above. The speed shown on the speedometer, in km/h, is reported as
130 km/h
